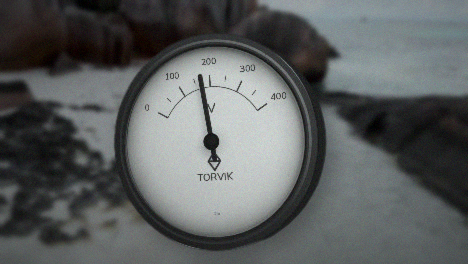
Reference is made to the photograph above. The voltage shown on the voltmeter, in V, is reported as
175 V
